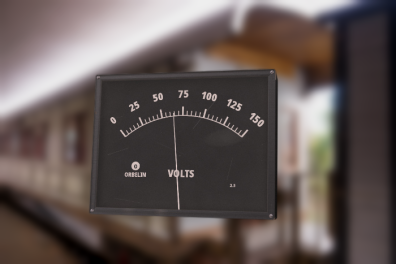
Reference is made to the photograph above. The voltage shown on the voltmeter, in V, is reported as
65 V
